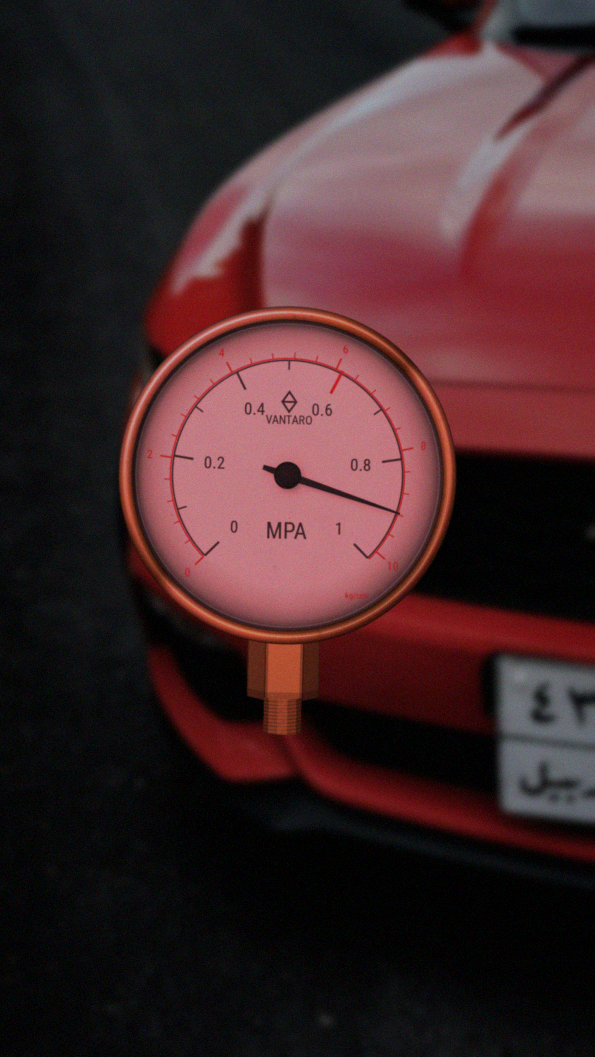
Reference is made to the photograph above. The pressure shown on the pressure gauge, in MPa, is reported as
0.9 MPa
